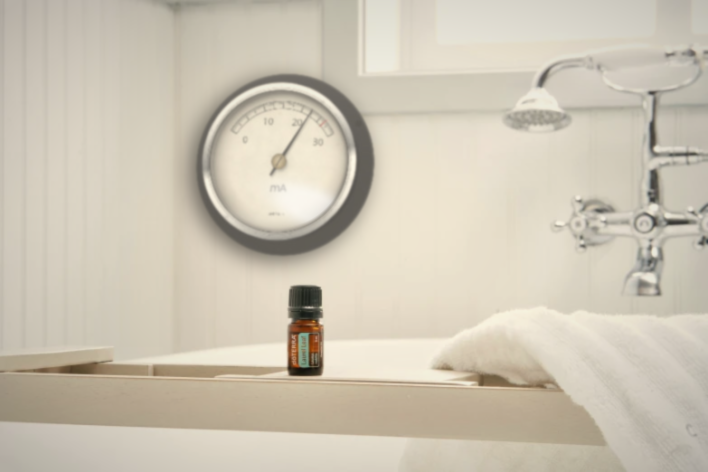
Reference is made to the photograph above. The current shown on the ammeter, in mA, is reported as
22.5 mA
